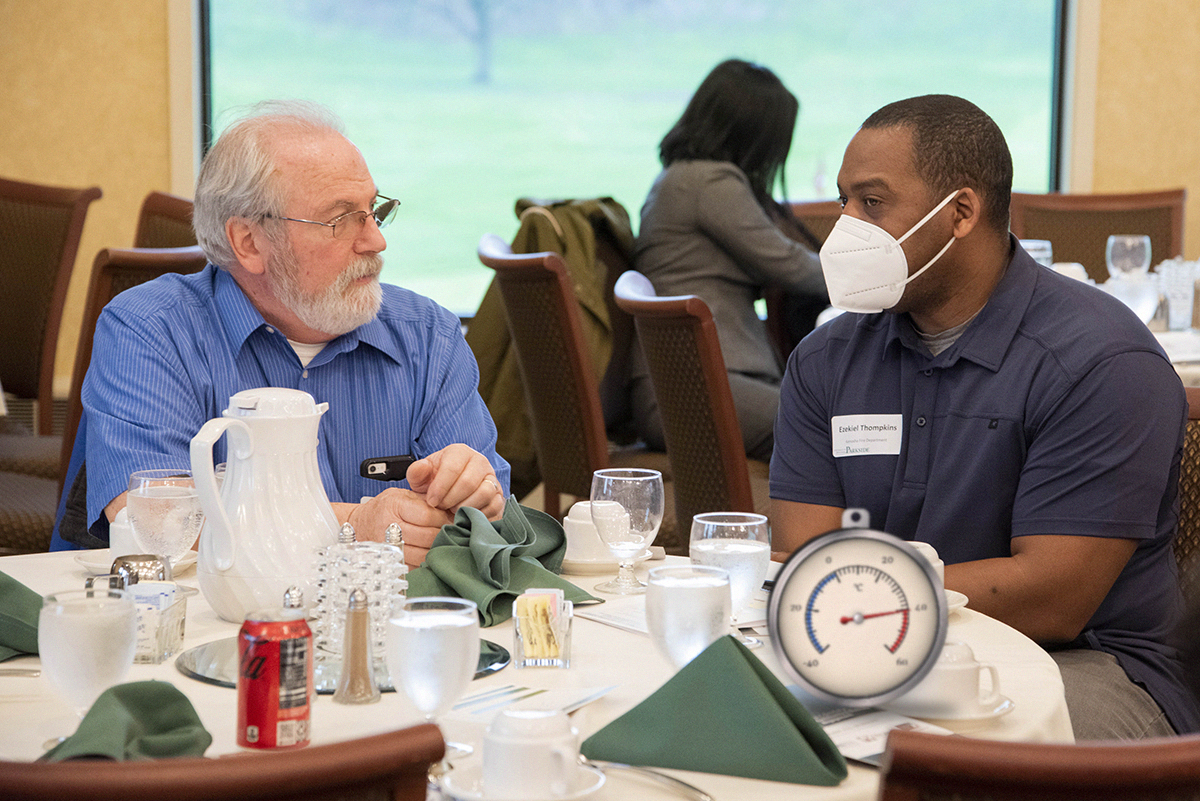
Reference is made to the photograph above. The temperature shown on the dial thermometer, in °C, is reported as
40 °C
